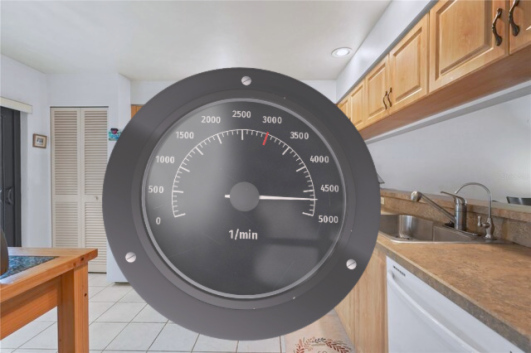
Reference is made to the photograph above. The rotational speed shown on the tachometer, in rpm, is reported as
4700 rpm
